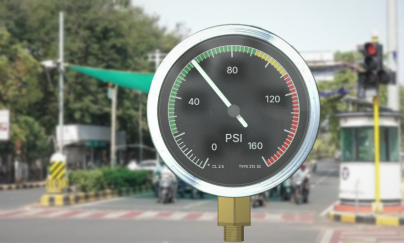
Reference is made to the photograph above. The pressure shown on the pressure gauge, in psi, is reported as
60 psi
